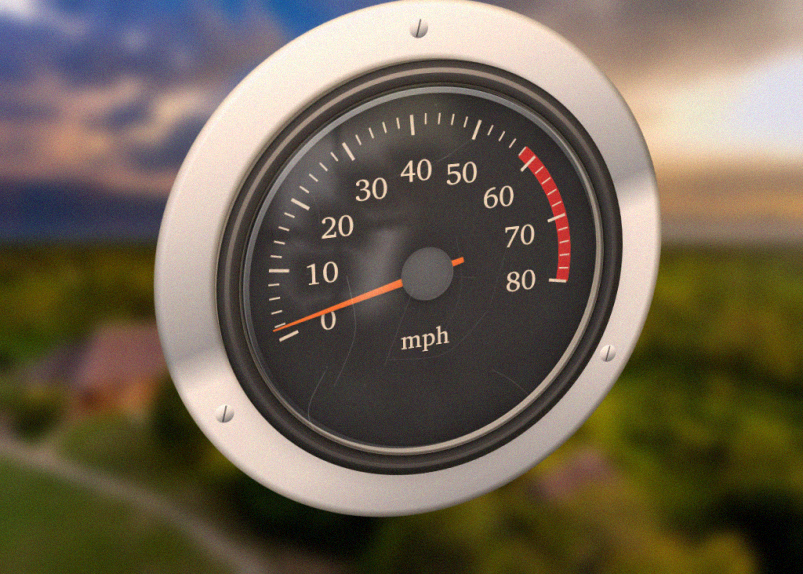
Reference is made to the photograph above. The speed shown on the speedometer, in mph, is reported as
2 mph
